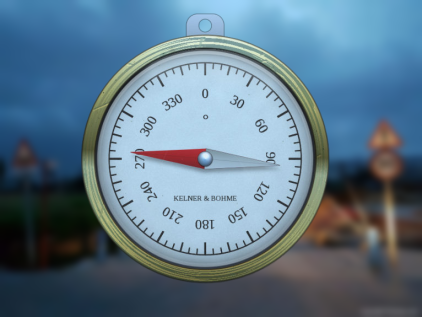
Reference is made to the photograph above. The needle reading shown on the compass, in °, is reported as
275 °
